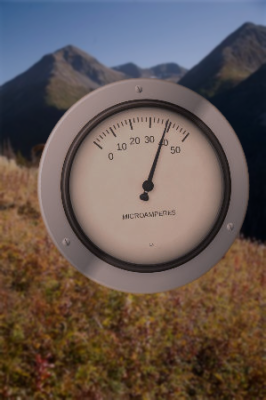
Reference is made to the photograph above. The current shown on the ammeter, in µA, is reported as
38 µA
